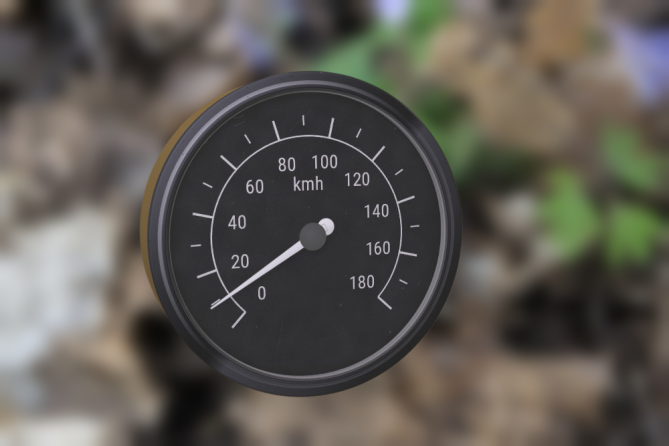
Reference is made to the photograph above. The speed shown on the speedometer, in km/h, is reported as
10 km/h
